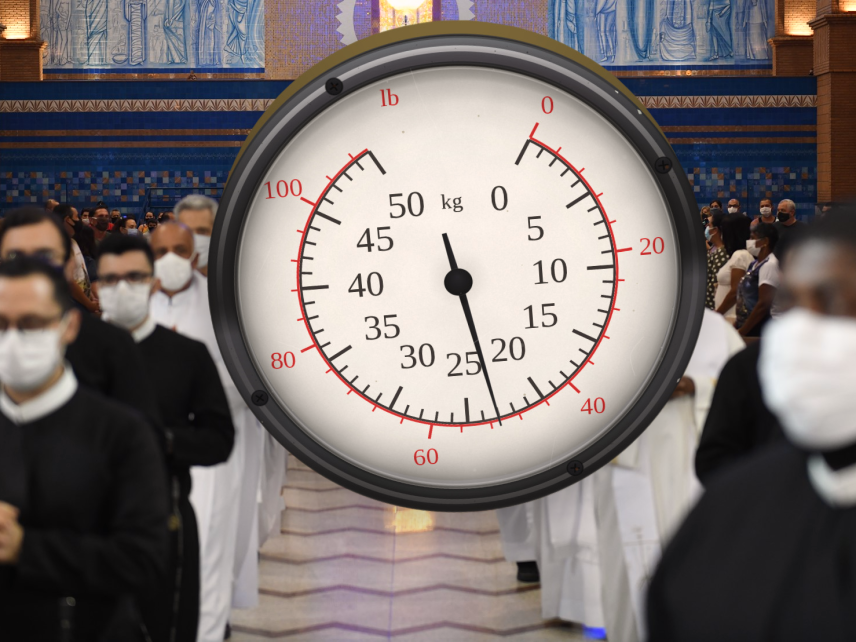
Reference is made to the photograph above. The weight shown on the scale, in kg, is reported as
23 kg
